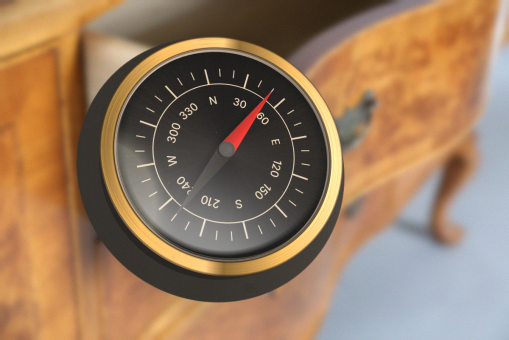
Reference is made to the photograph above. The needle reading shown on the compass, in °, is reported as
50 °
